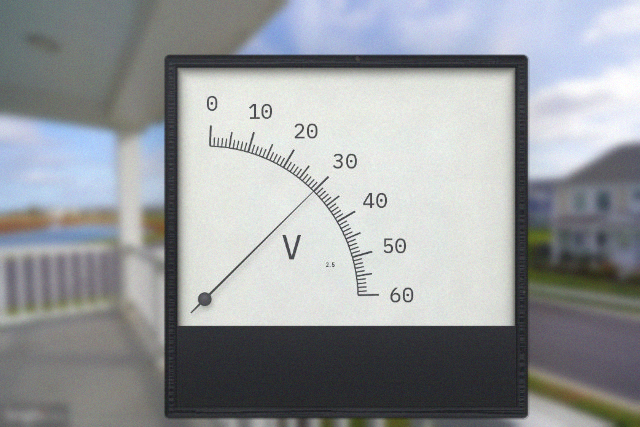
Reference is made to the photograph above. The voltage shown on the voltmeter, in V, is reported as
30 V
